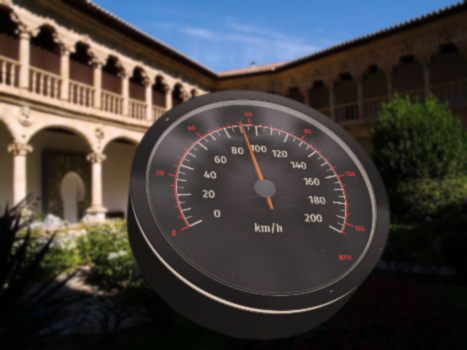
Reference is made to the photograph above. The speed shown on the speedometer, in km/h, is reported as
90 km/h
